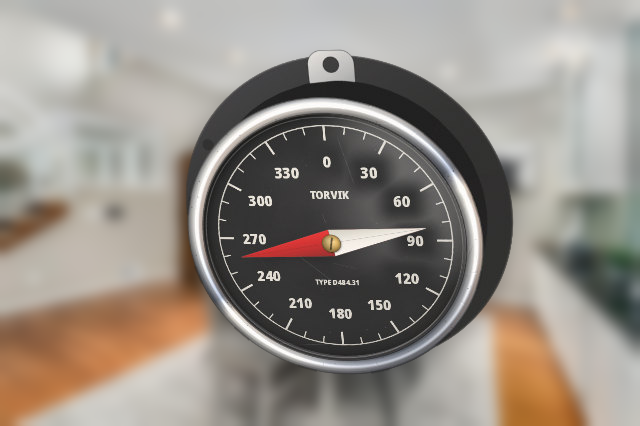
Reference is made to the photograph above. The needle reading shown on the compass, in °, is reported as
260 °
